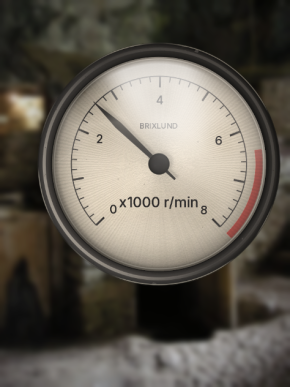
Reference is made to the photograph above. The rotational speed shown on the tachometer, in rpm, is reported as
2600 rpm
